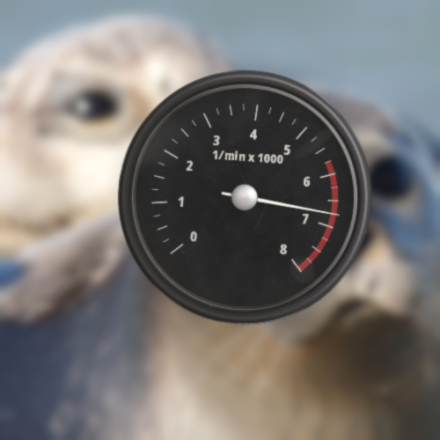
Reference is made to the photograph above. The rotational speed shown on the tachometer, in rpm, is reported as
6750 rpm
